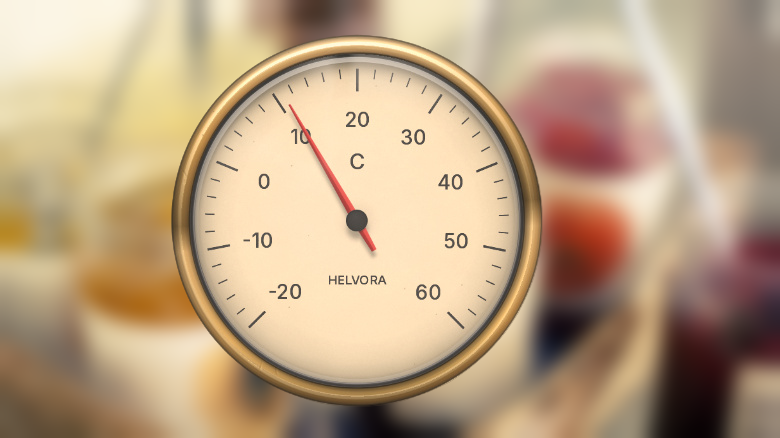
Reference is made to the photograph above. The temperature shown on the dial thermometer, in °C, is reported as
11 °C
